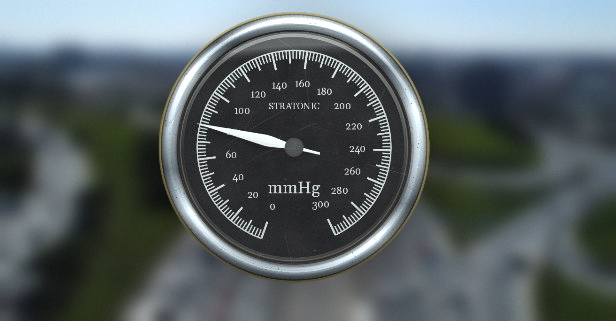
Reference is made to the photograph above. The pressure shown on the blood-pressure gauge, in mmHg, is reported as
80 mmHg
